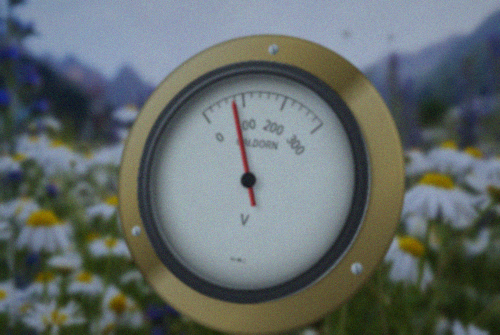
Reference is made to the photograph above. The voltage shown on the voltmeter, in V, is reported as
80 V
